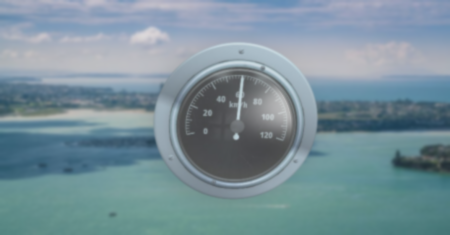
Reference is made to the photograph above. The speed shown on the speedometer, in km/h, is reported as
60 km/h
